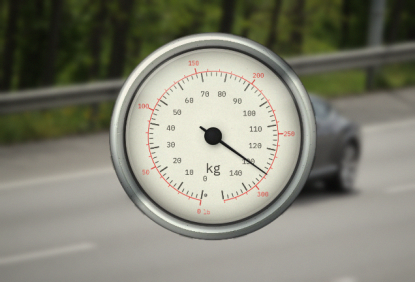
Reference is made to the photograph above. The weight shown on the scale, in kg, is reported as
130 kg
